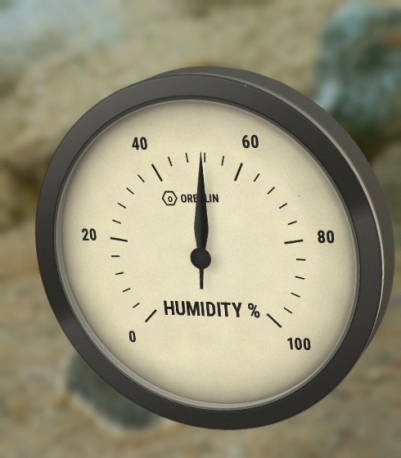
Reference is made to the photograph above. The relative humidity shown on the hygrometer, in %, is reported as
52 %
